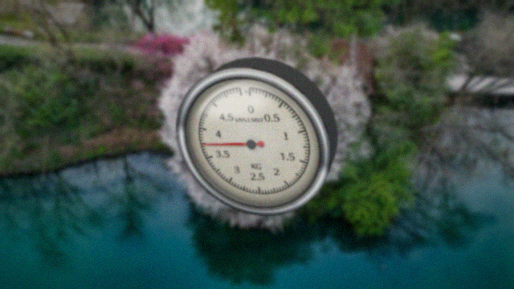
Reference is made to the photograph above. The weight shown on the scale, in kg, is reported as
3.75 kg
